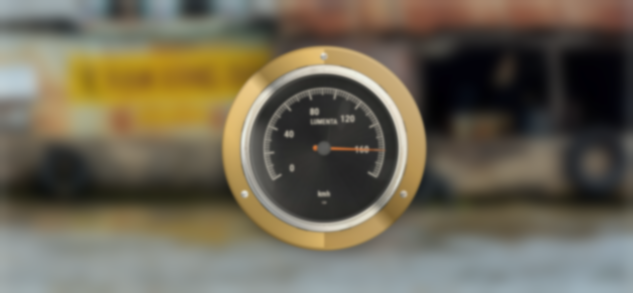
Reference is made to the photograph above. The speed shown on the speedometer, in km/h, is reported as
160 km/h
